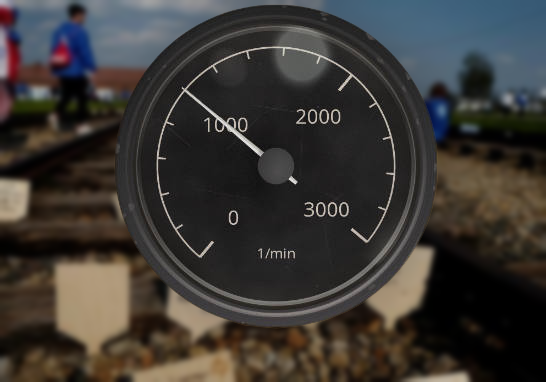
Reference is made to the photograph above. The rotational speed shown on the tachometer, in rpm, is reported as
1000 rpm
